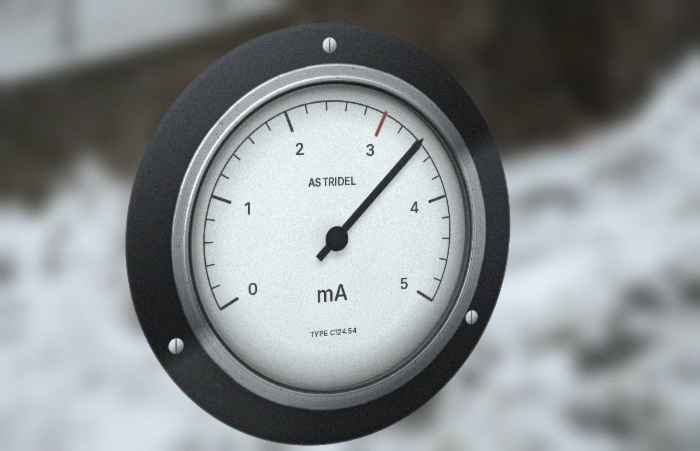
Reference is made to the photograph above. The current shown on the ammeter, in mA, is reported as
3.4 mA
